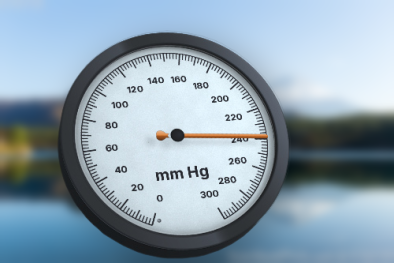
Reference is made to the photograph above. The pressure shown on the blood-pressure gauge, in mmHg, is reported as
240 mmHg
